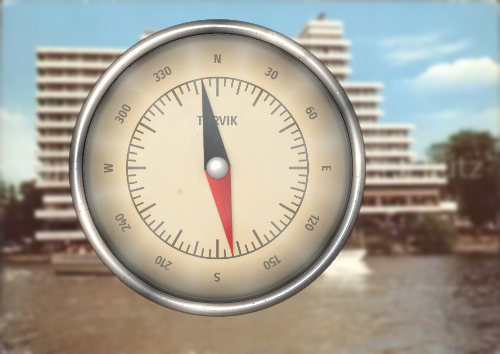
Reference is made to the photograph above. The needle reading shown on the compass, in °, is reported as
170 °
